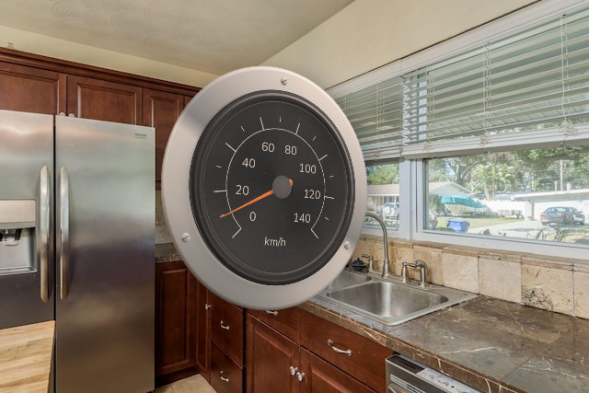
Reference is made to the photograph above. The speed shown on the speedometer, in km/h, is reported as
10 km/h
